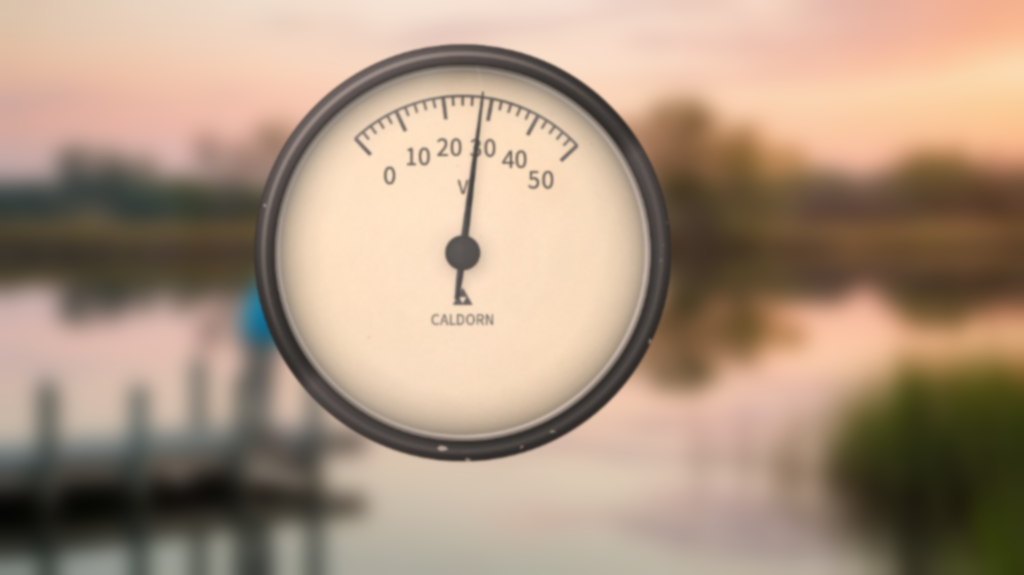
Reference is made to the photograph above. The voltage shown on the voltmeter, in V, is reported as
28 V
